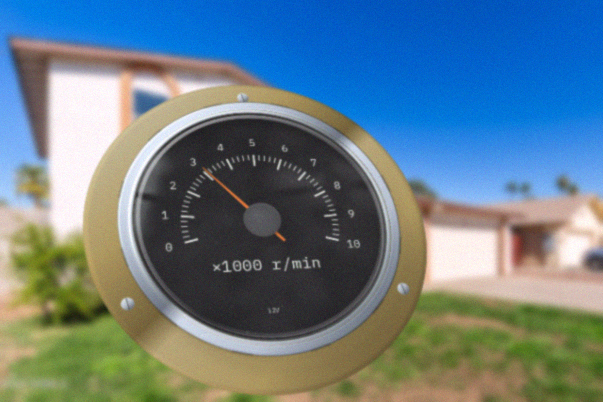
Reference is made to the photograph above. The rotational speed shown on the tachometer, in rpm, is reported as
3000 rpm
